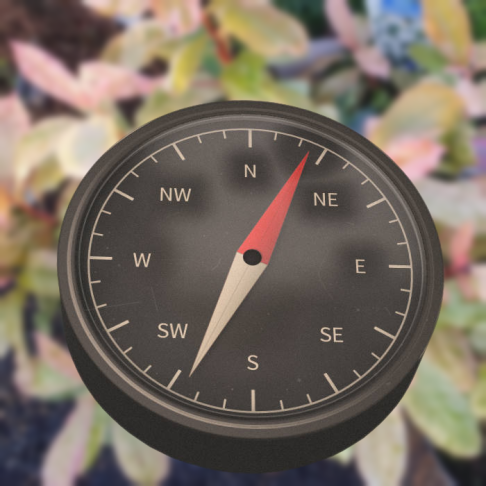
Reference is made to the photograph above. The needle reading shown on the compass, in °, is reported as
25 °
